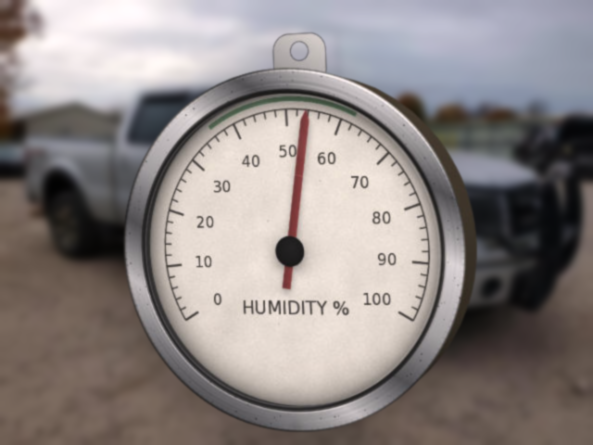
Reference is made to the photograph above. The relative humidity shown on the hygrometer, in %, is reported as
54 %
